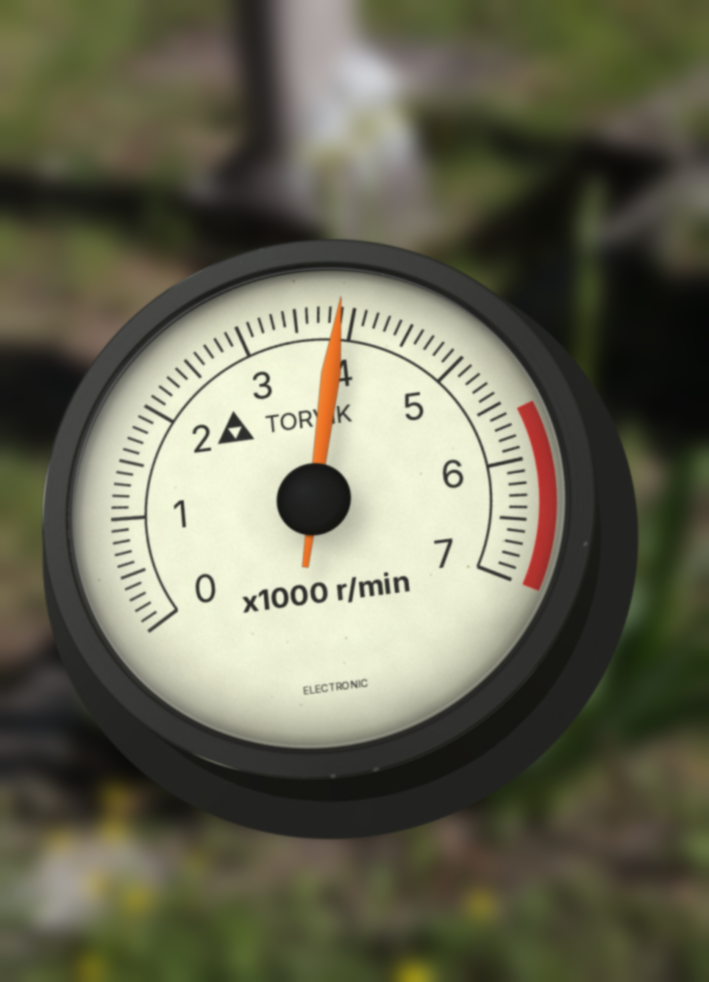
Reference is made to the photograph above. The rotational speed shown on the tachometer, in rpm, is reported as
3900 rpm
